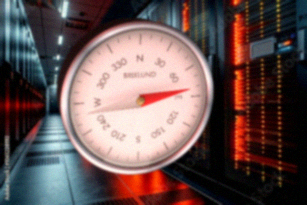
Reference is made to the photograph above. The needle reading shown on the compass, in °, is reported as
80 °
